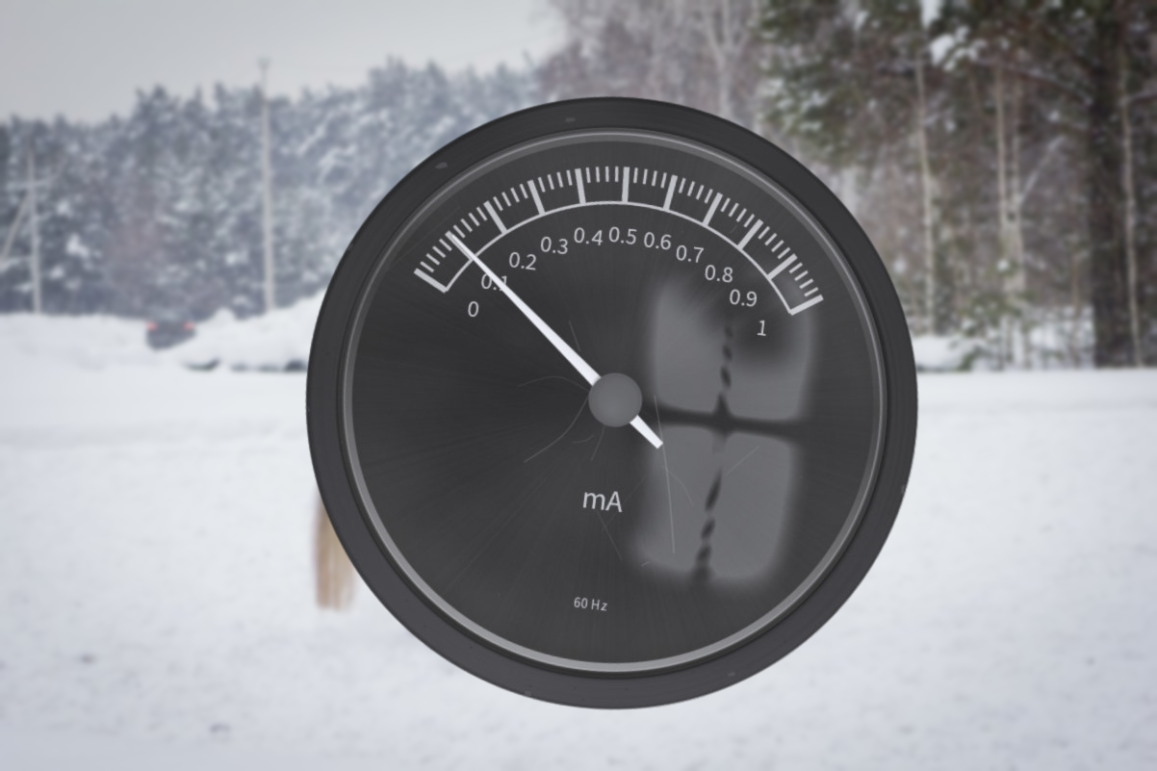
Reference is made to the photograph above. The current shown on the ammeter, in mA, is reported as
0.1 mA
